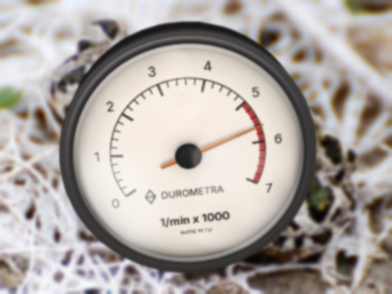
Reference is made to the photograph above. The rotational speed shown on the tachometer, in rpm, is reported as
5600 rpm
